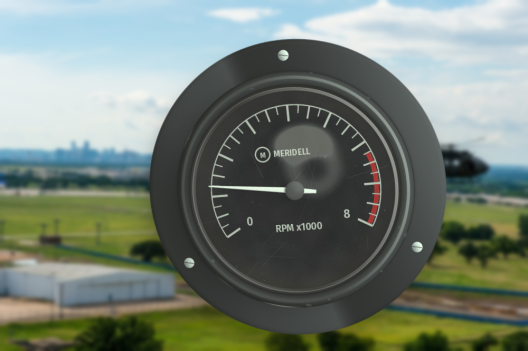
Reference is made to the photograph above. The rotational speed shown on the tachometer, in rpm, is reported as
1250 rpm
